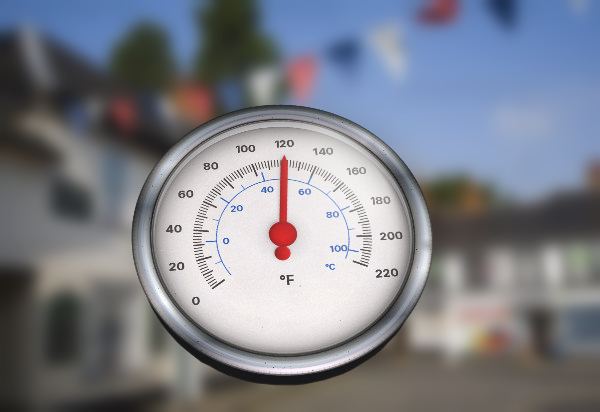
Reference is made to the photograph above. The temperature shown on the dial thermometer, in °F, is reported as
120 °F
